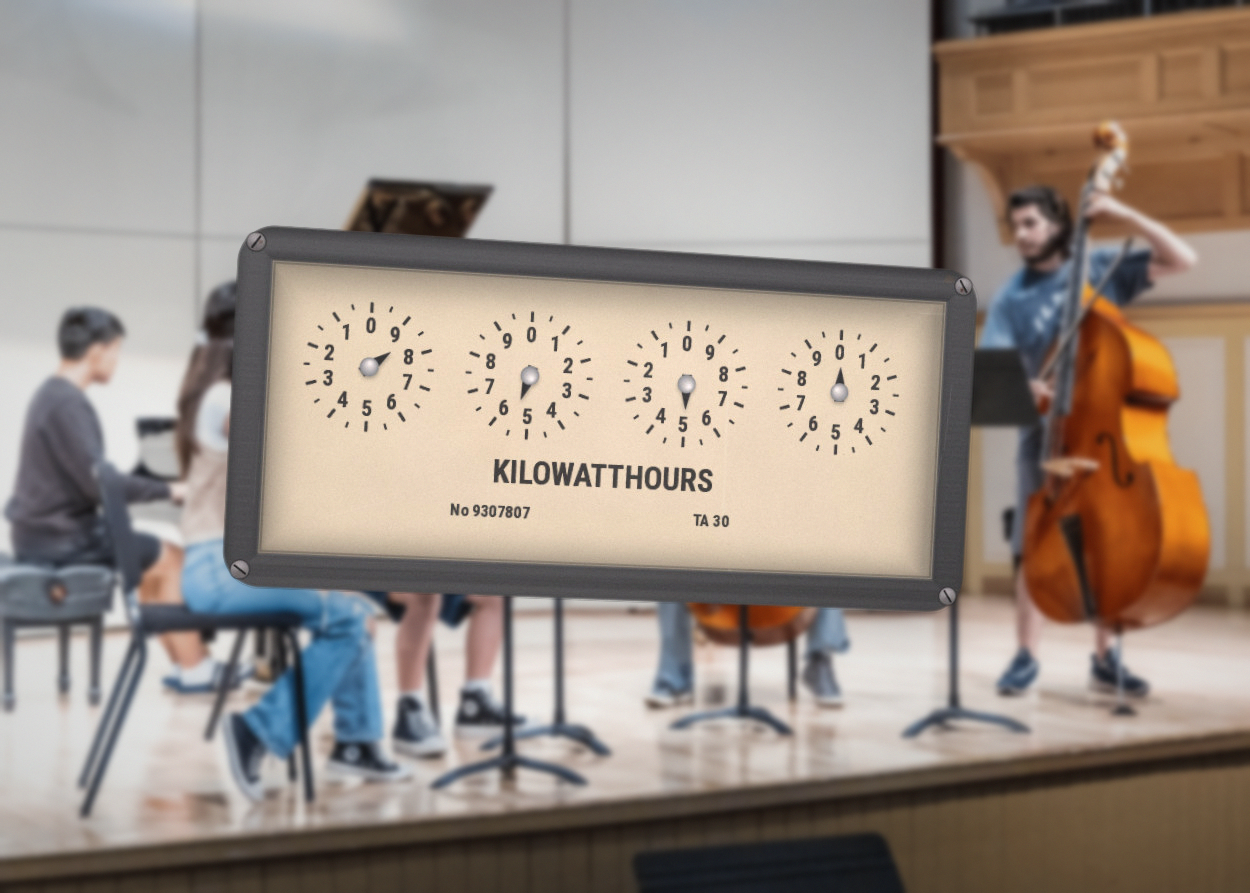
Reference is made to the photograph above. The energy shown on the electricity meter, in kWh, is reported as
8550 kWh
